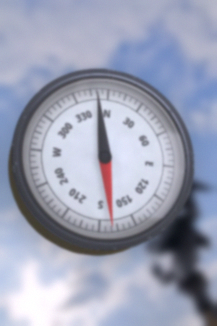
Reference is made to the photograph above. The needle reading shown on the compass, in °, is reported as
170 °
